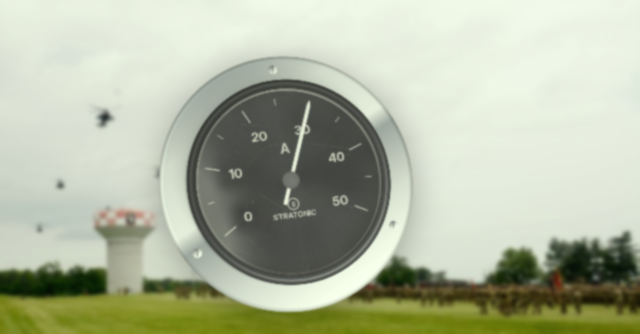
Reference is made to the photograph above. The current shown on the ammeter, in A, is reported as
30 A
